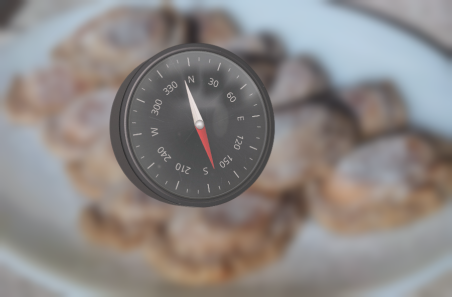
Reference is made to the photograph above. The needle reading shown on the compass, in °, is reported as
170 °
